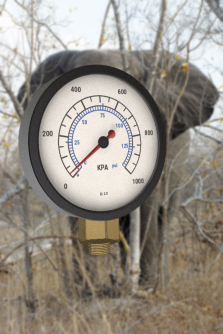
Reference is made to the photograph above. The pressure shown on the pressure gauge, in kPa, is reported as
25 kPa
